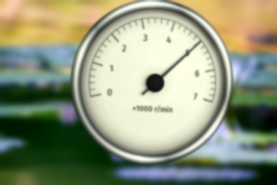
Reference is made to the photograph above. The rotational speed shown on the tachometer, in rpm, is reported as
5000 rpm
